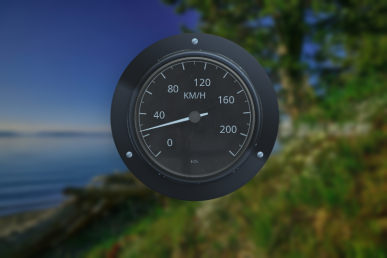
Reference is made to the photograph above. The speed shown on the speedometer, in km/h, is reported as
25 km/h
